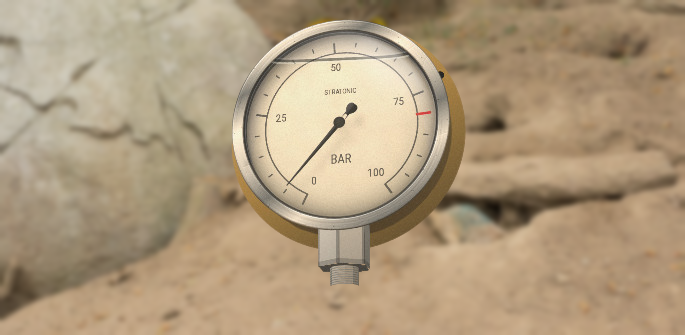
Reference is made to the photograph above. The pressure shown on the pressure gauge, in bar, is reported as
5 bar
